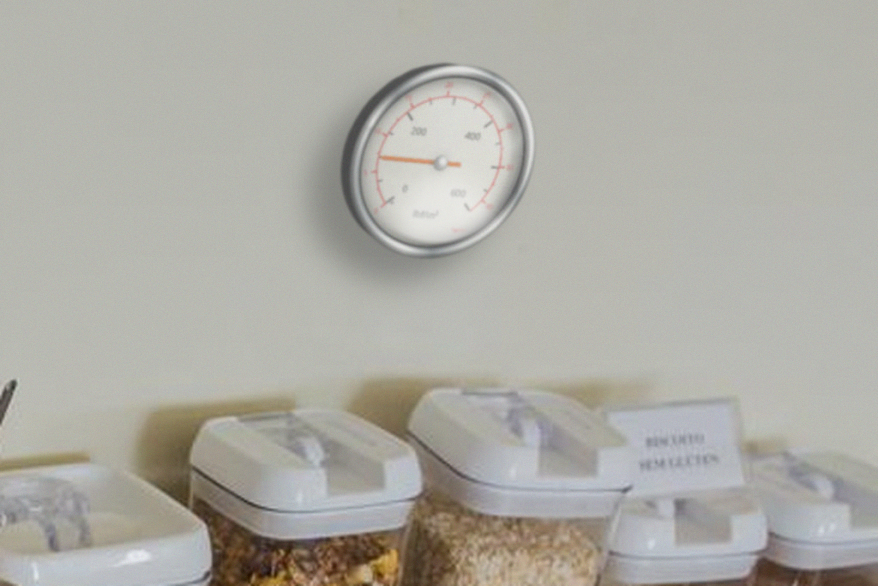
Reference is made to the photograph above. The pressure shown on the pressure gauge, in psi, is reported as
100 psi
